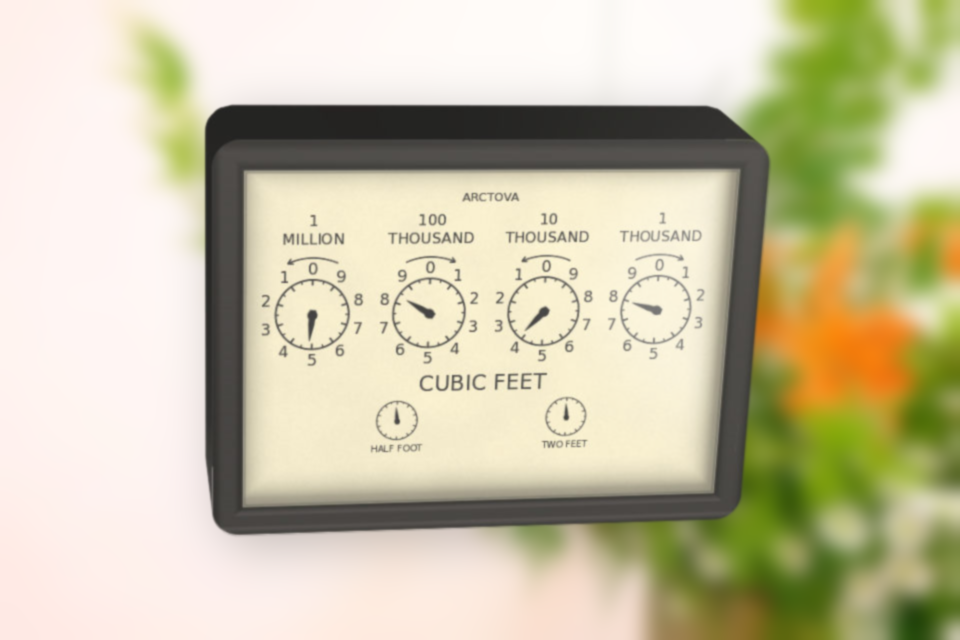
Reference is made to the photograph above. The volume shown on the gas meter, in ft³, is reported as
483800 ft³
